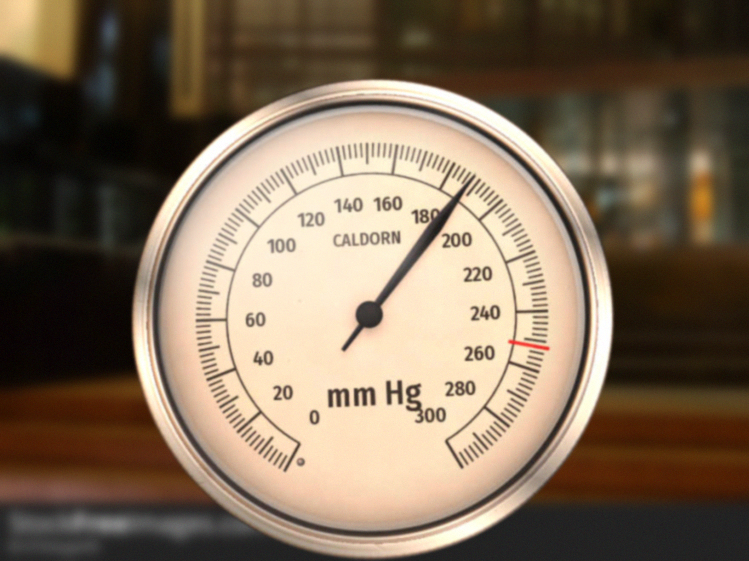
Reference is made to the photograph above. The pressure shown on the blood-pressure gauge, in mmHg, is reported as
188 mmHg
